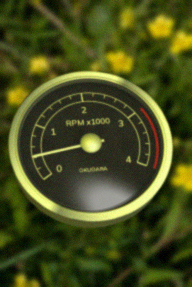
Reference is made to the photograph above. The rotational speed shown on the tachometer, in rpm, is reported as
400 rpm
